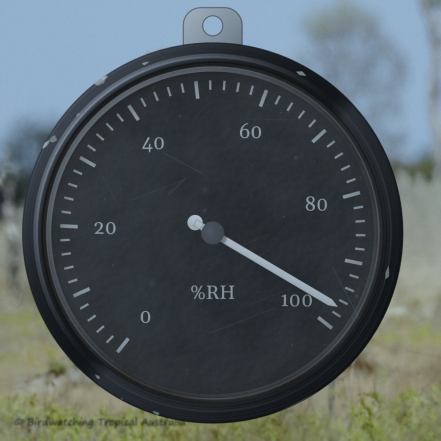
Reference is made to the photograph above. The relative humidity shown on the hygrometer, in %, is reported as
97 %
